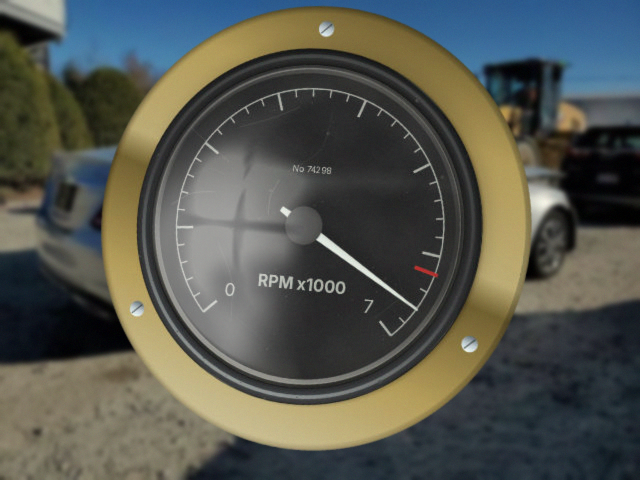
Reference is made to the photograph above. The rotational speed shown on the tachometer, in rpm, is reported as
6600 rpm
